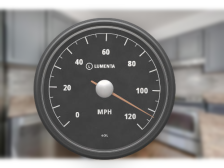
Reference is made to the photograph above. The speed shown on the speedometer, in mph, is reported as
112.5 mph
